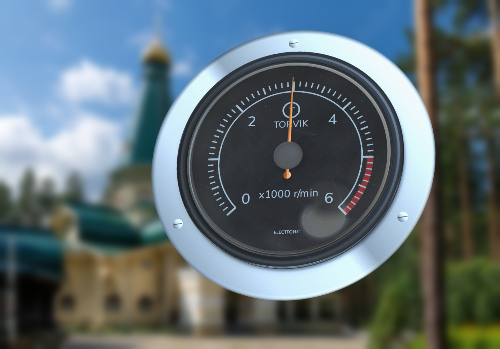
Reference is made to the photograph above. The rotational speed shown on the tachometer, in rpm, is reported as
3000 rpm
